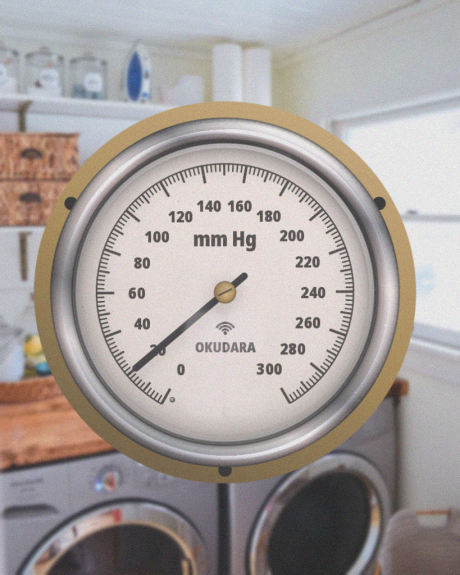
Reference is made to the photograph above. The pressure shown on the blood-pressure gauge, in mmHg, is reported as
20 mmHg
